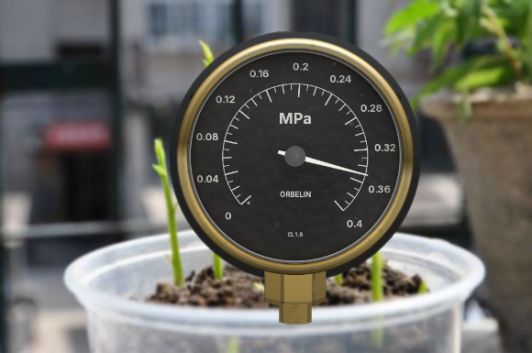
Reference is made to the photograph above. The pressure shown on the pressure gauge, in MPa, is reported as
0.35 MPa
